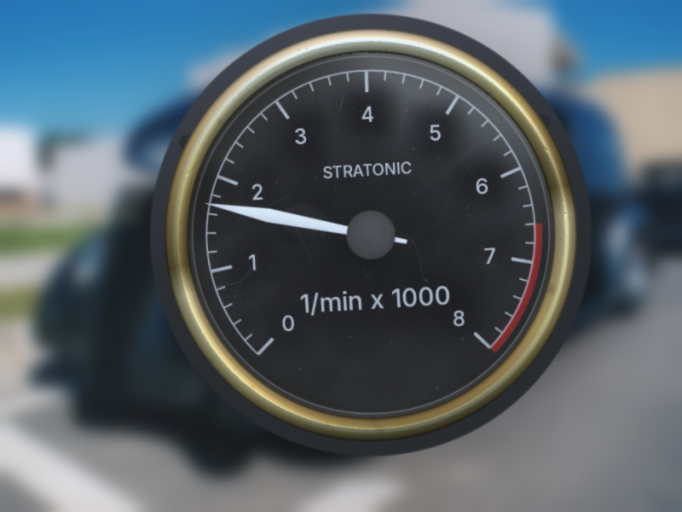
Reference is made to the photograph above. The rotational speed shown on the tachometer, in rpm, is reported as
1700 rpm
